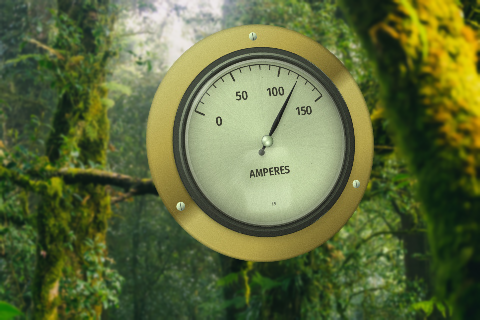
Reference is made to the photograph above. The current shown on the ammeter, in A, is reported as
120 A
